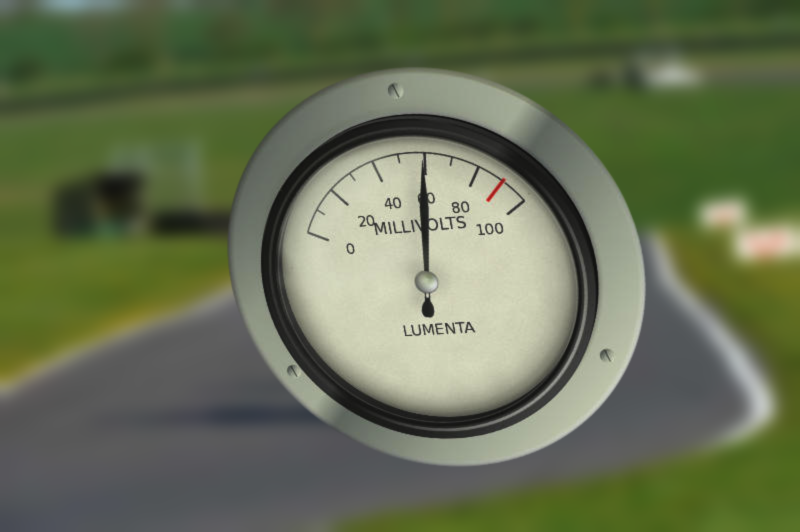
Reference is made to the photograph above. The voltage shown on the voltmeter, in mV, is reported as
60 mV
